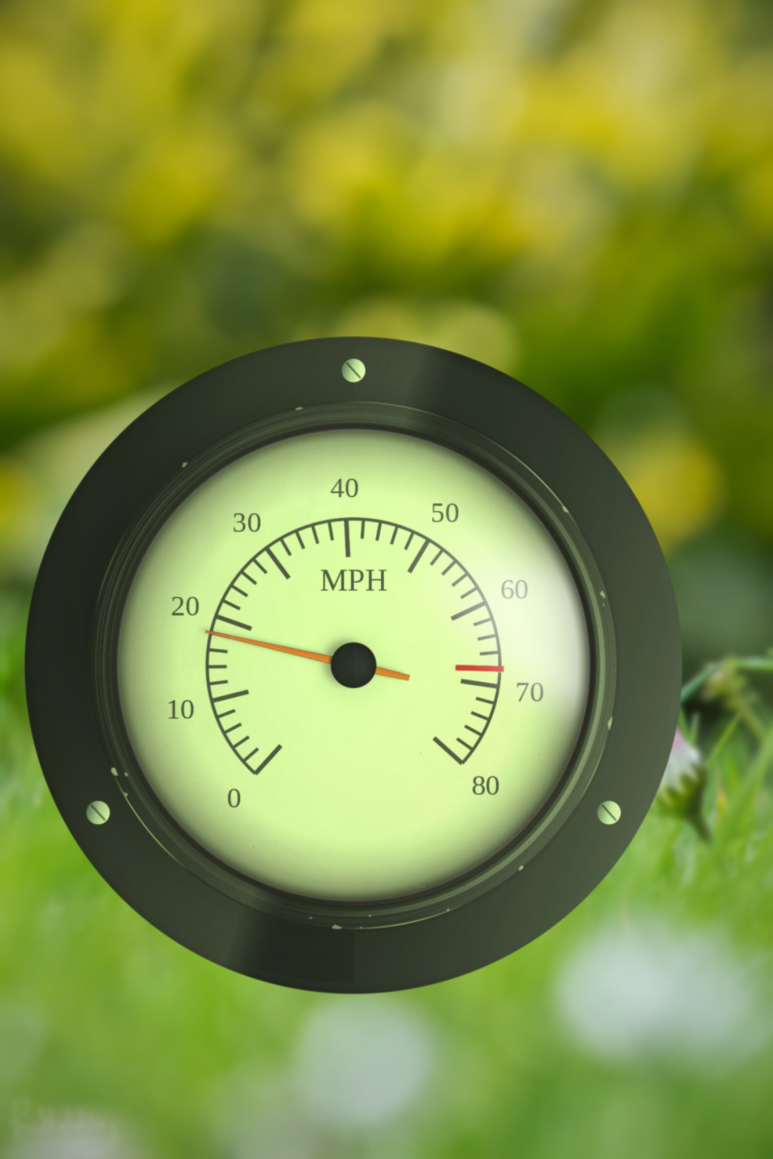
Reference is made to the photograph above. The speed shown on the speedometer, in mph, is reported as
18 mph
